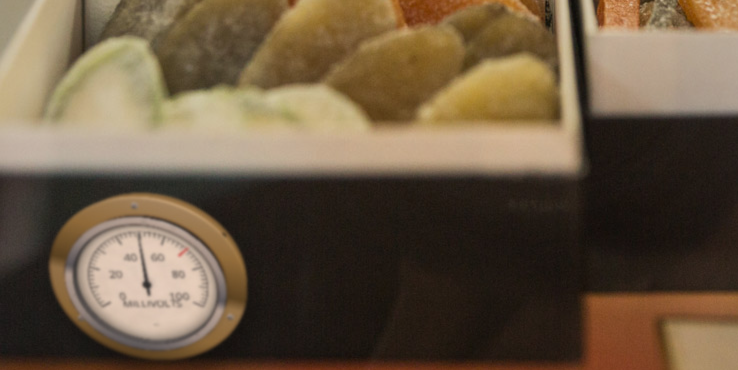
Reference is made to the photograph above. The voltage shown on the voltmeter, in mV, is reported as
50 mV
